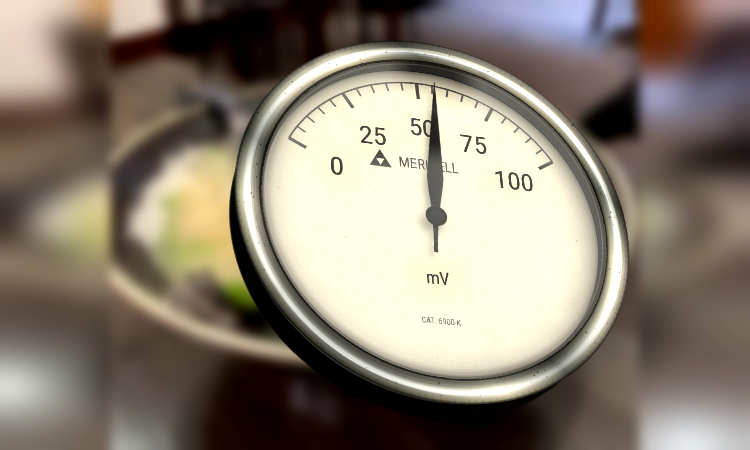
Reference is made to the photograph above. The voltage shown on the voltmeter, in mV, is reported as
55 mV
